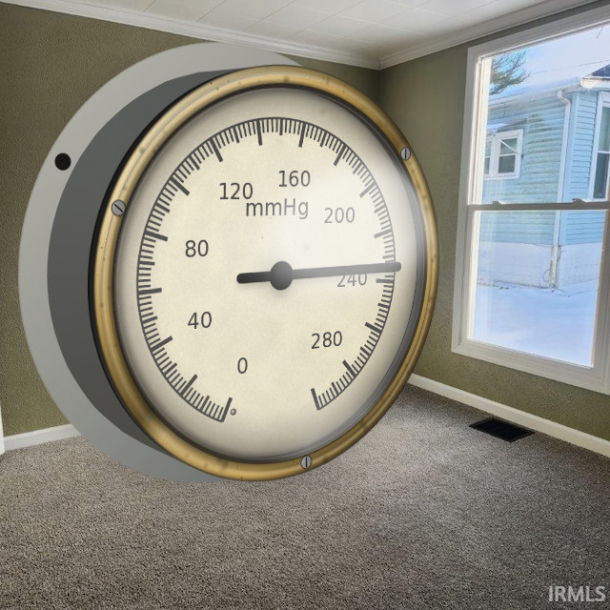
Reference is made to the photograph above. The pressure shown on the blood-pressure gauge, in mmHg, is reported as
234 mmHg
